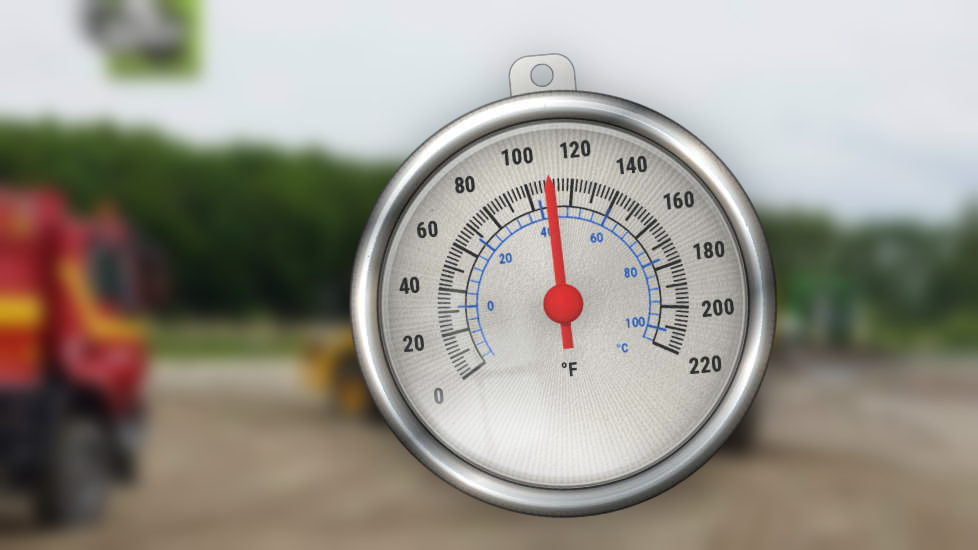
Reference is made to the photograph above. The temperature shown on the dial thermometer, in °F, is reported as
110 °F
